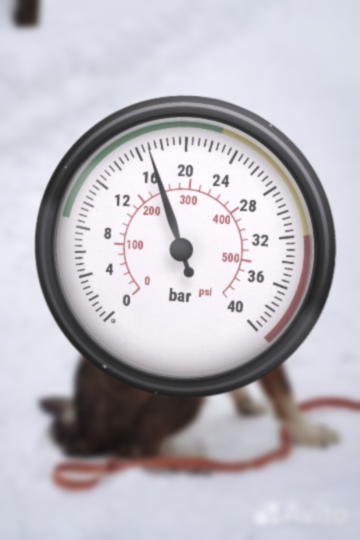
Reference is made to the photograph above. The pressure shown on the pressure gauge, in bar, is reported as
17 bar
